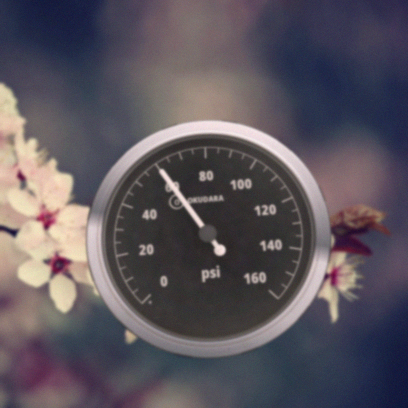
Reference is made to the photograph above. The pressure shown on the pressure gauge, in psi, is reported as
60 psi
